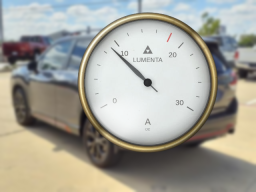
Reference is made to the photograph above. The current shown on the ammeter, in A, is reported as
9 A
